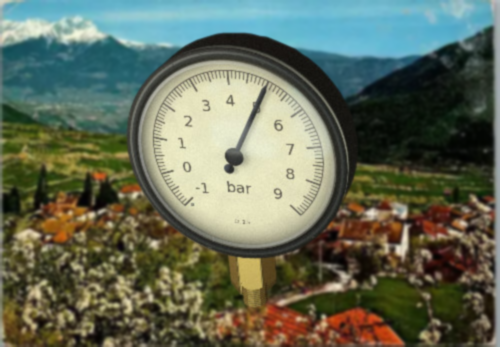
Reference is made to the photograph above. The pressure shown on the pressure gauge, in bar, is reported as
5 bar
